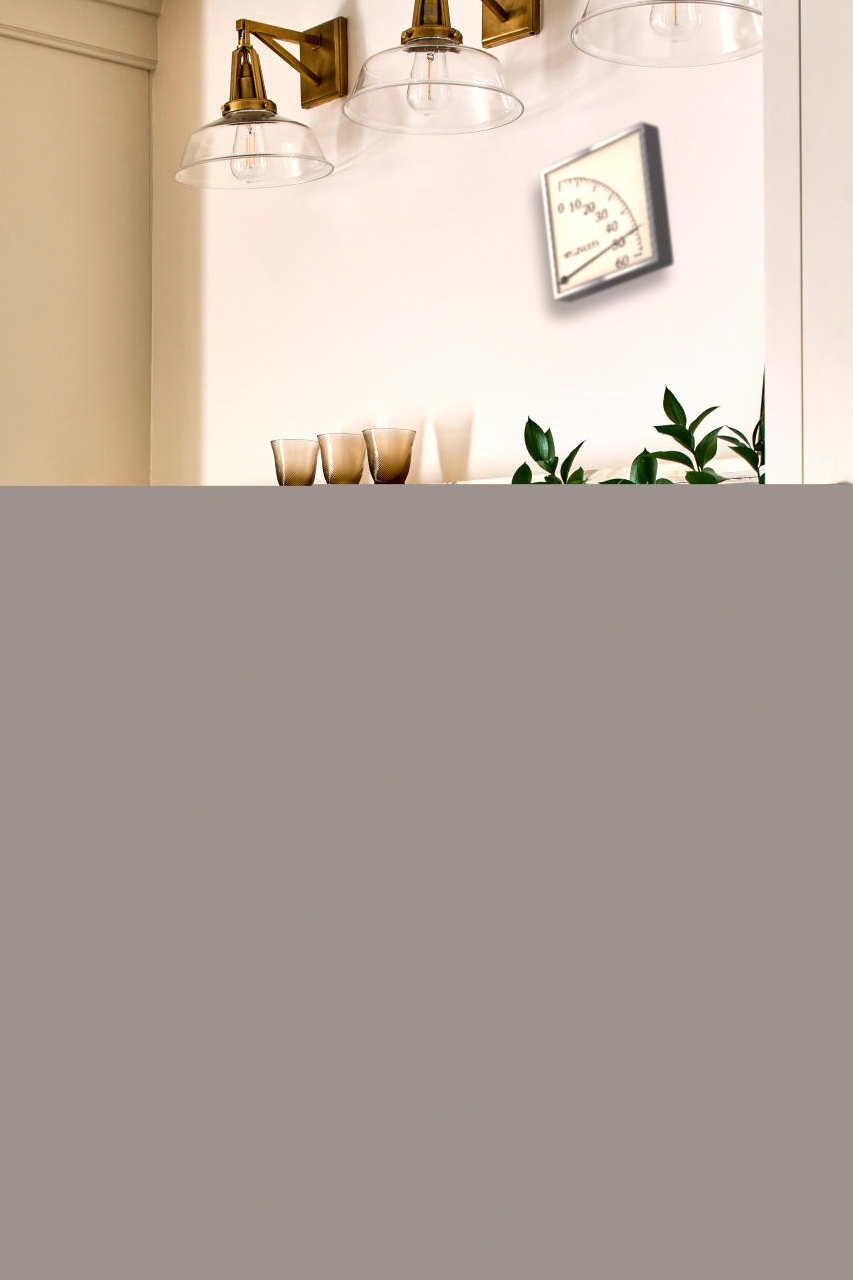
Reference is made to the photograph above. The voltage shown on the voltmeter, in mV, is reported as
50 mV
